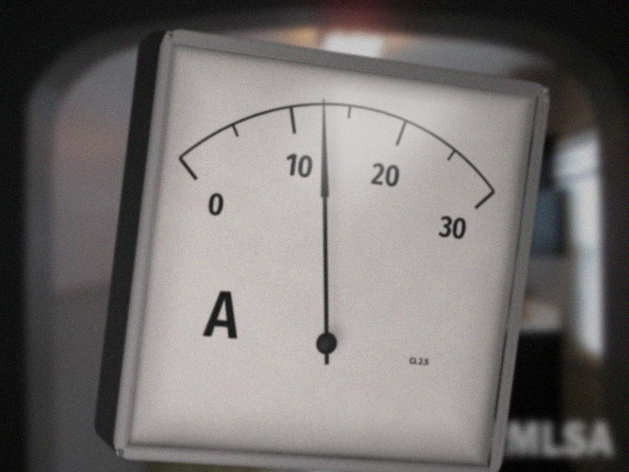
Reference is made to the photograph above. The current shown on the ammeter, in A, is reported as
12.5 A
